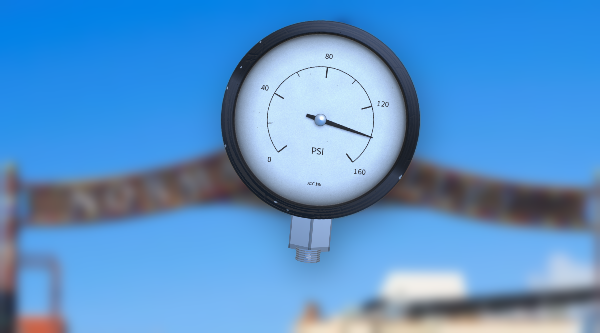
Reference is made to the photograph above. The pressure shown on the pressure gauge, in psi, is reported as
140 psi
